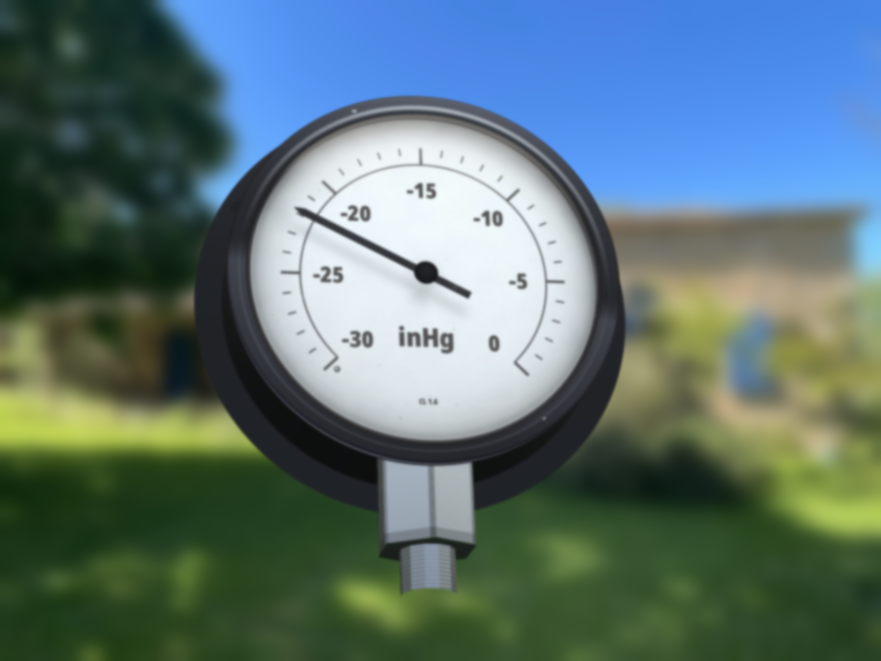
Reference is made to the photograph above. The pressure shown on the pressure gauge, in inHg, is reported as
-22 inHg
